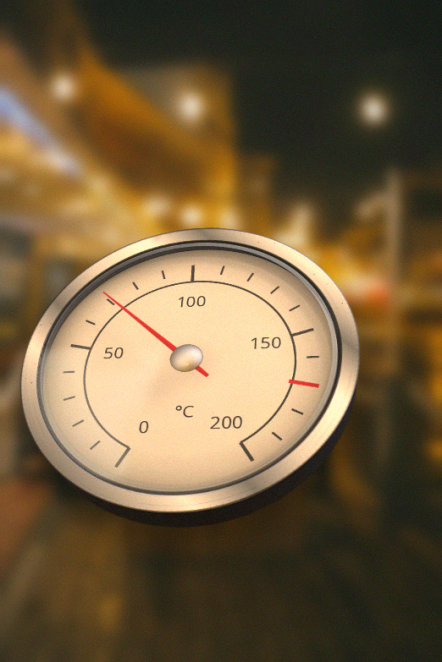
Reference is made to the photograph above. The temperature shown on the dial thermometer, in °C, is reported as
70 °C
